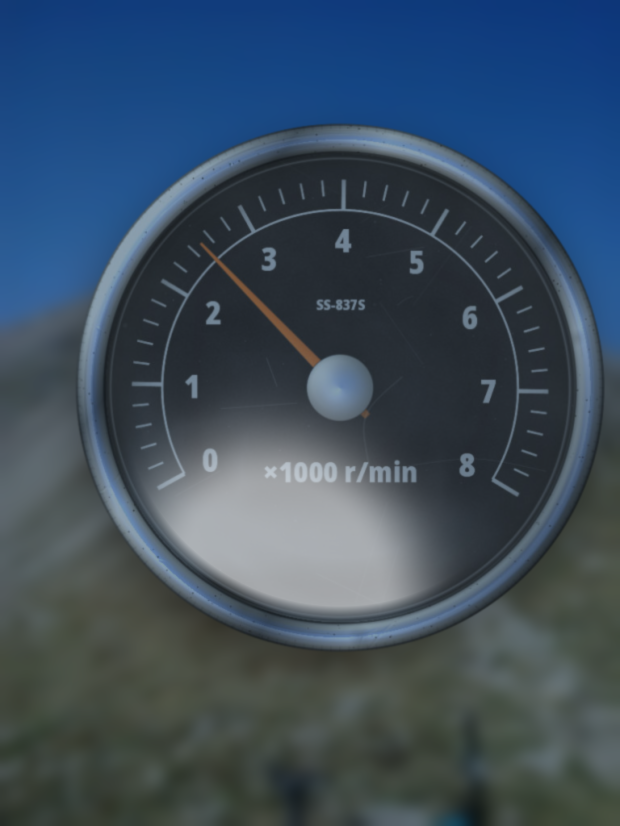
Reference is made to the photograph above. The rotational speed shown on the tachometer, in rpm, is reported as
2500 rpm
